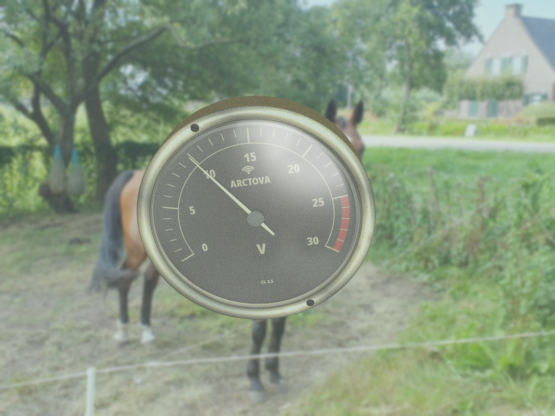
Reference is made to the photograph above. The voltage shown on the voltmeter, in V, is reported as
10 V
